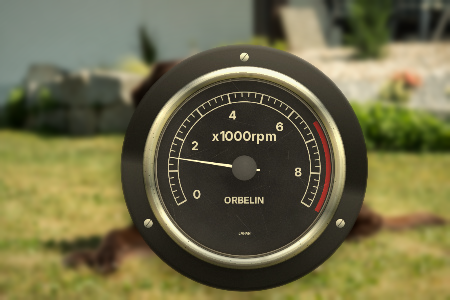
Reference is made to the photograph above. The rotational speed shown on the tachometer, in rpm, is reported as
1400 rpm
